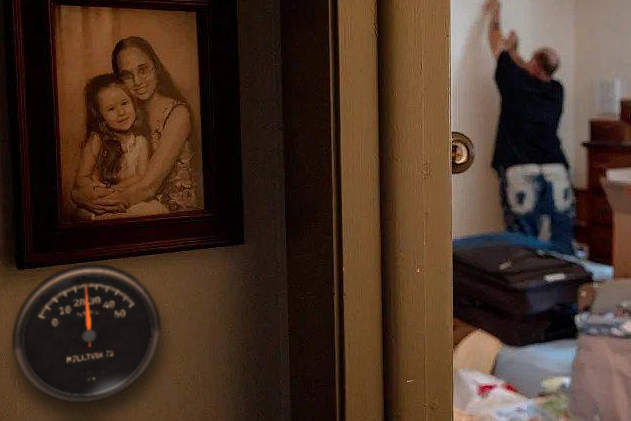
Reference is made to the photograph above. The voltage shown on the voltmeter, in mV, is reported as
25 mV
